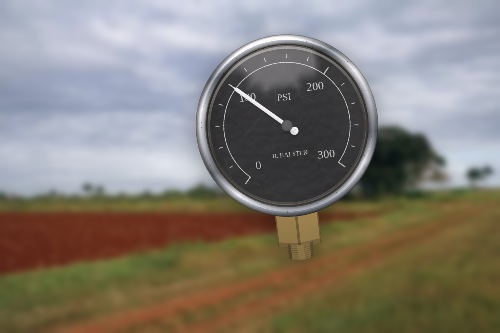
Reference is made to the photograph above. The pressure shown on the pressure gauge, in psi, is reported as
100 psi
